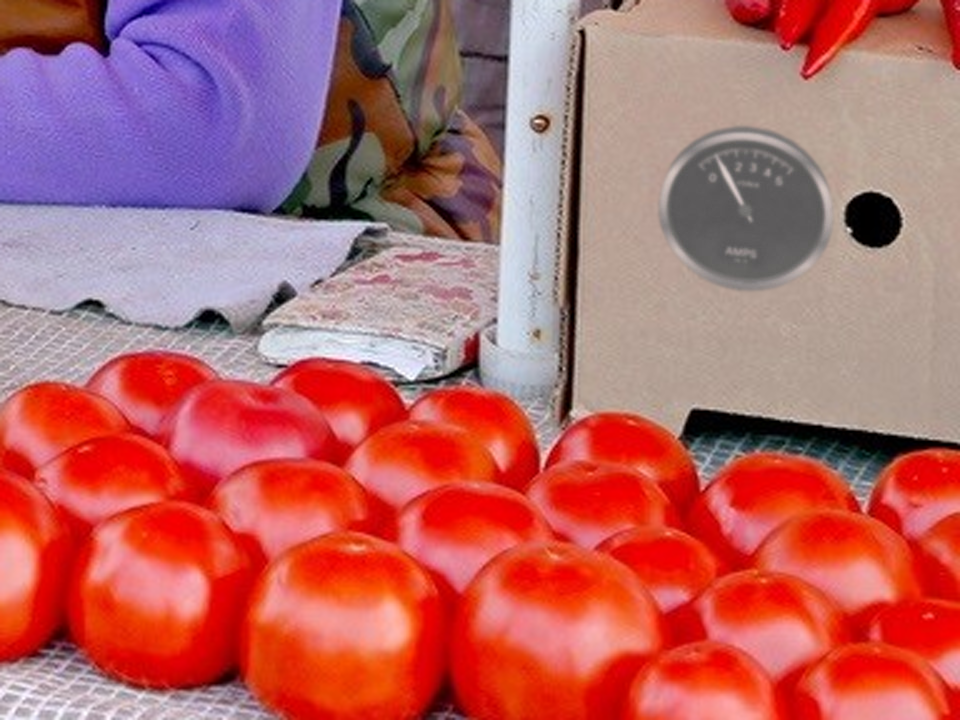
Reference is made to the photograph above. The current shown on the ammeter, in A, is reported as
1 A
